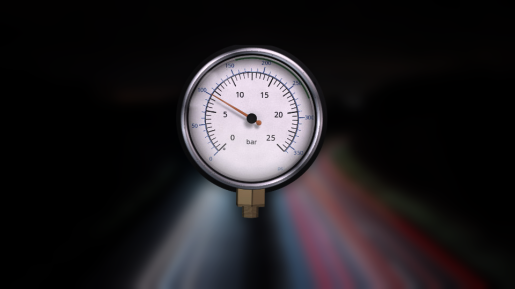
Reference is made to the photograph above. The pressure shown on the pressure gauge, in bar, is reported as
7 bar
